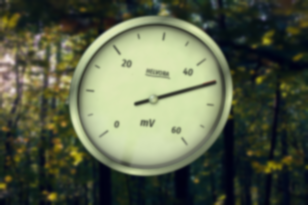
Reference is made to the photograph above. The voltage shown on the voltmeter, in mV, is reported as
45 mV
